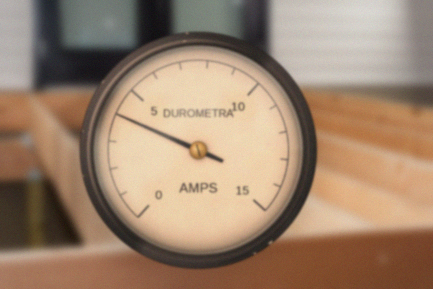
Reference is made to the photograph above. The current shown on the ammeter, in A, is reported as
4 A
